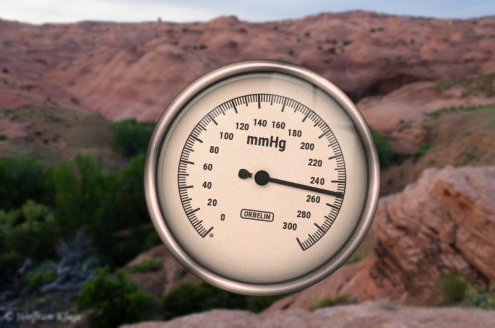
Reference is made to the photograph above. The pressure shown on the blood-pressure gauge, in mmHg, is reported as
250 mmHg
